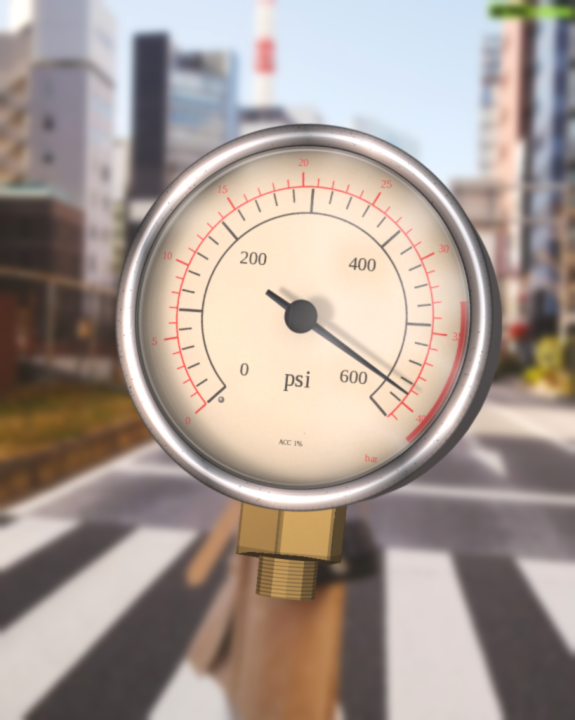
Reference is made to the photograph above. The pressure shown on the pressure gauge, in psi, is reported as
570 psi
